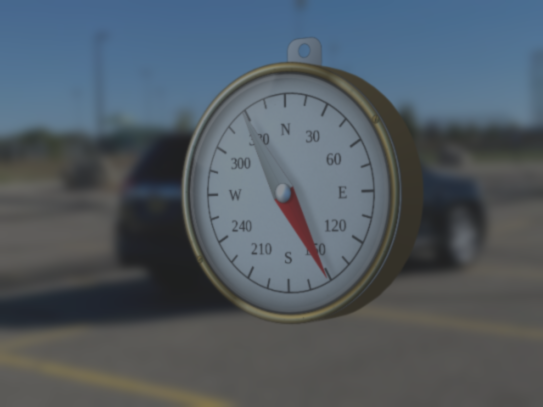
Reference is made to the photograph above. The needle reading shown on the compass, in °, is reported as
150 °
